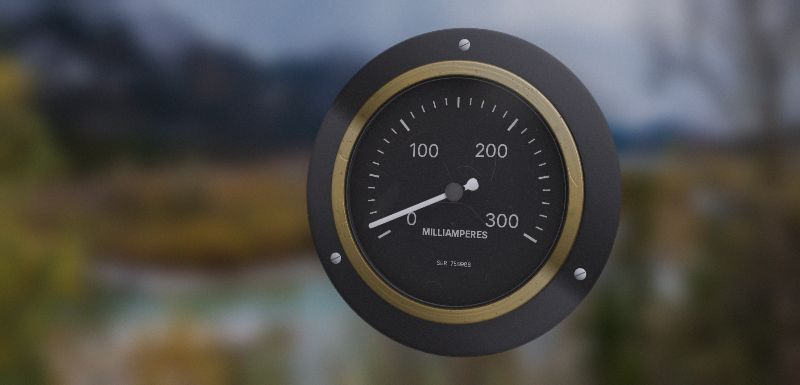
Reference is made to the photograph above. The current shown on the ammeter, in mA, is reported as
10 mA
